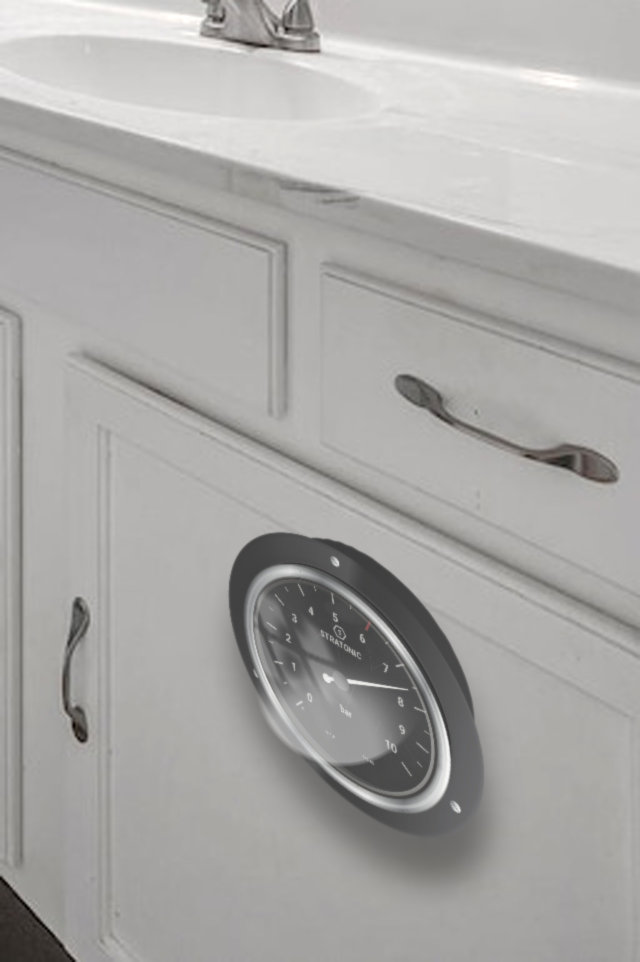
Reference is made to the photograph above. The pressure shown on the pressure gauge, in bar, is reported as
7.5 bar
